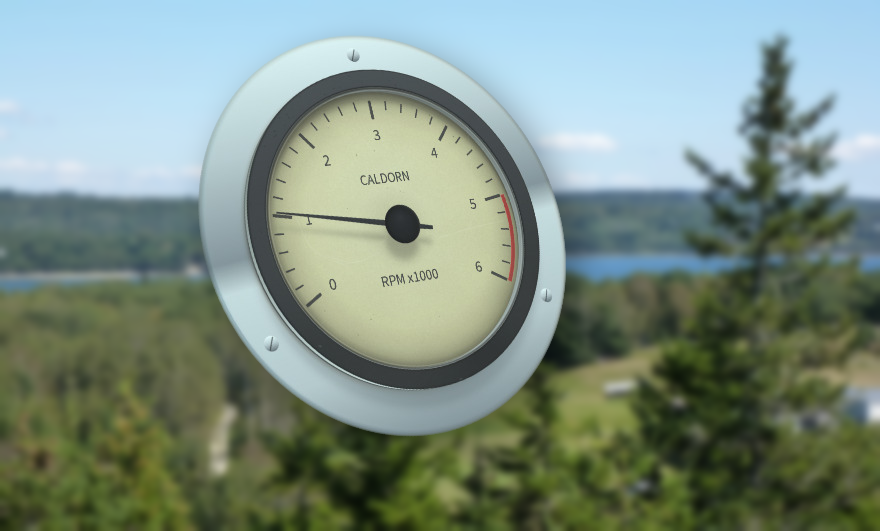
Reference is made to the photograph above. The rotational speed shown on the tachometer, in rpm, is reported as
1000 rpm
